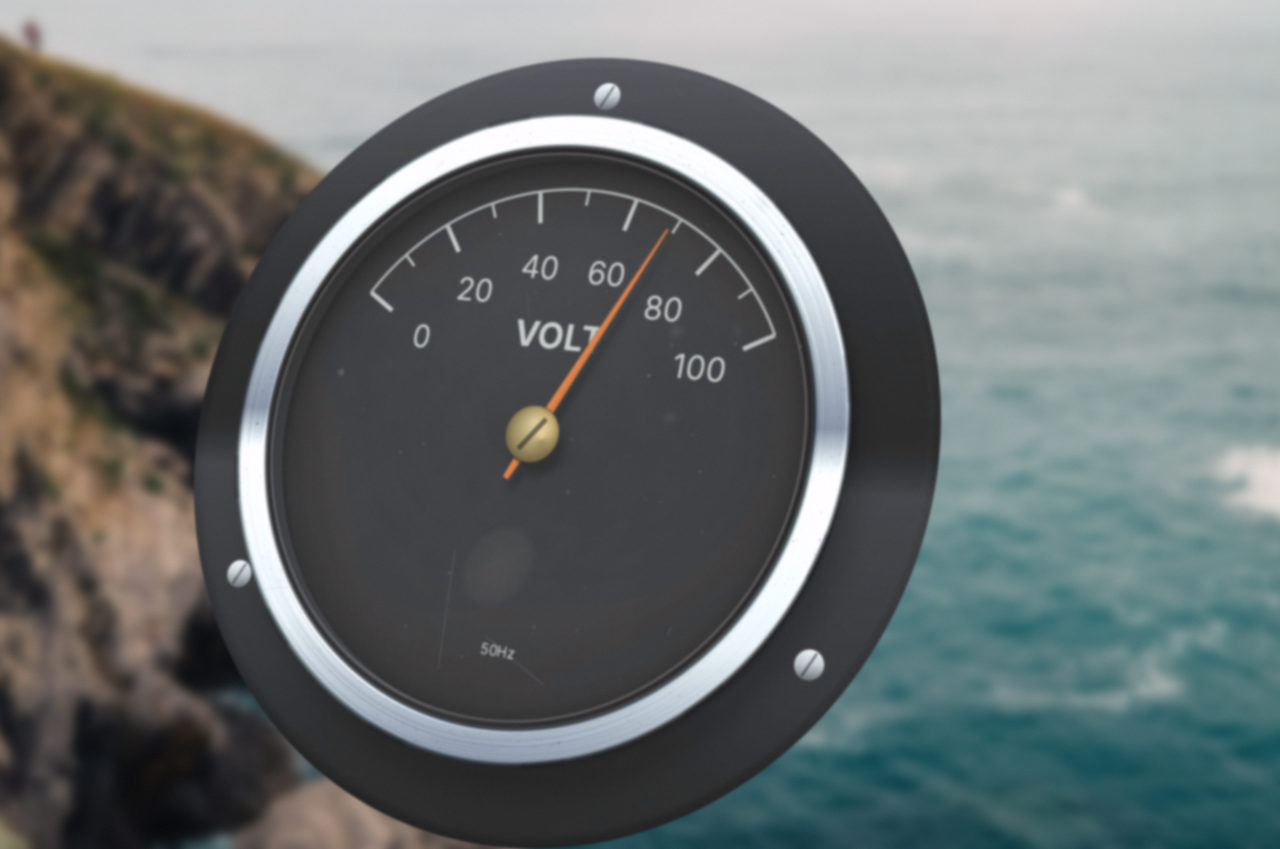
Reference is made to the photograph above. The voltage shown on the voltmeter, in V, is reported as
70 V
